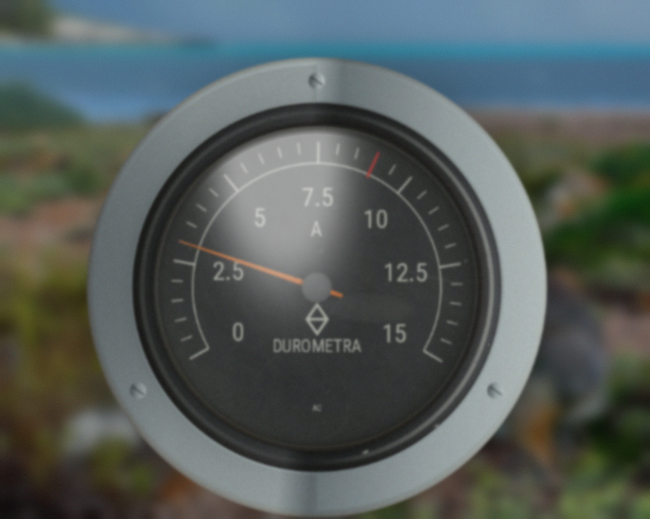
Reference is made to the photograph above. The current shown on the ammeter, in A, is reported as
3 A
